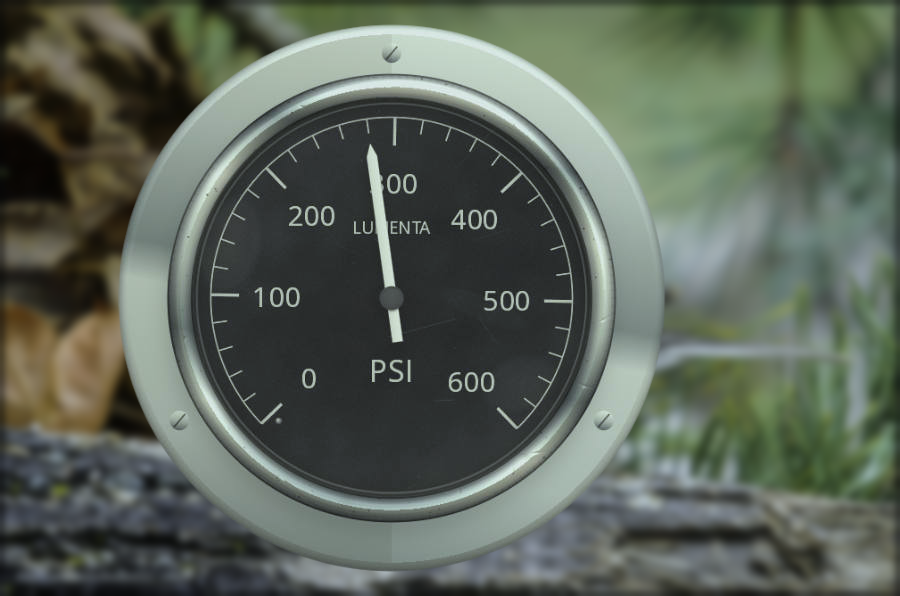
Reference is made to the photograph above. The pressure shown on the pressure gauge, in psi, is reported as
280 psi
